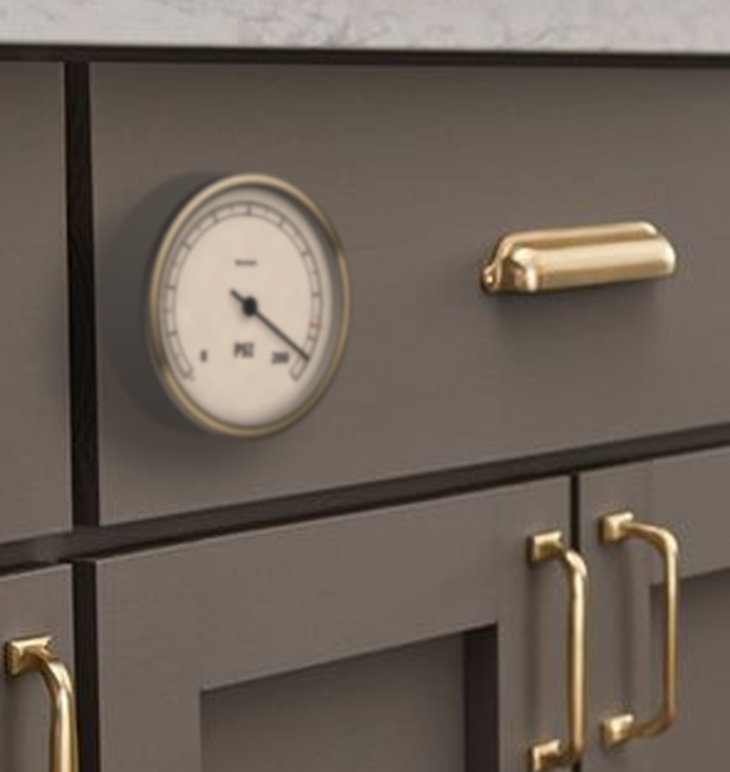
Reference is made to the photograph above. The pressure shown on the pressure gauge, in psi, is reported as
190 psi
